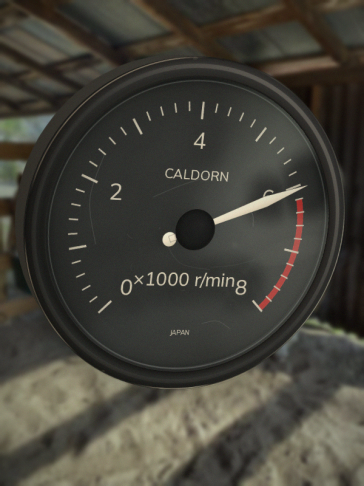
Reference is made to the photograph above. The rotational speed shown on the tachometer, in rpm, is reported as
6000 rpm
